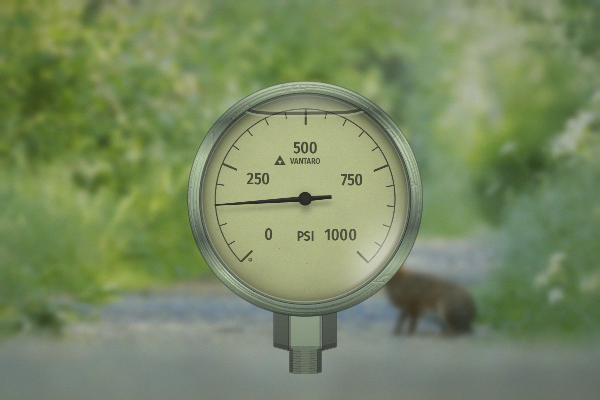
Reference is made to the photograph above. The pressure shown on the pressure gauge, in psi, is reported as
150 psi
